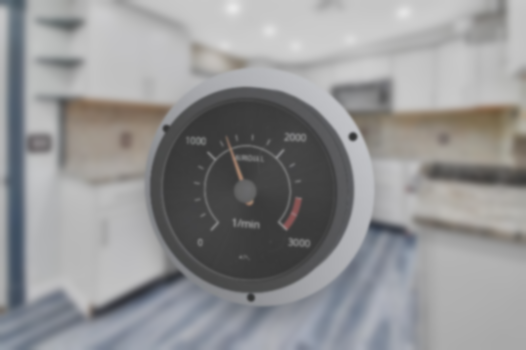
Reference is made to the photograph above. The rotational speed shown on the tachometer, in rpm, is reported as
1300 rpm
